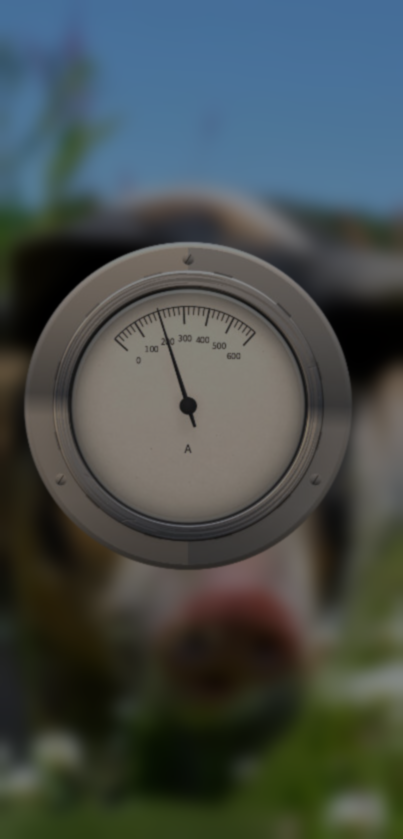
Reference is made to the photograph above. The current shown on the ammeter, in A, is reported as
200 A
